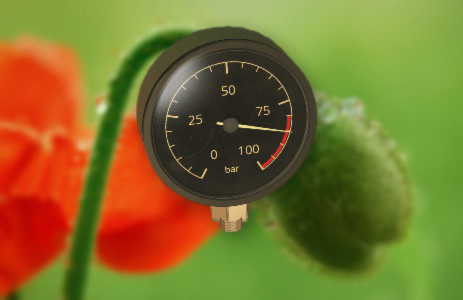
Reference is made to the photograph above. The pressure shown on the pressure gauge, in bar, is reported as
85 bar
